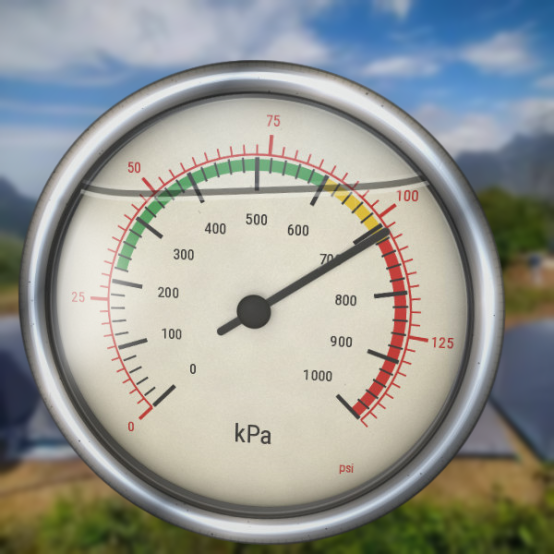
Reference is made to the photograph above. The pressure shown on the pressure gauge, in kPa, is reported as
710 kPa
